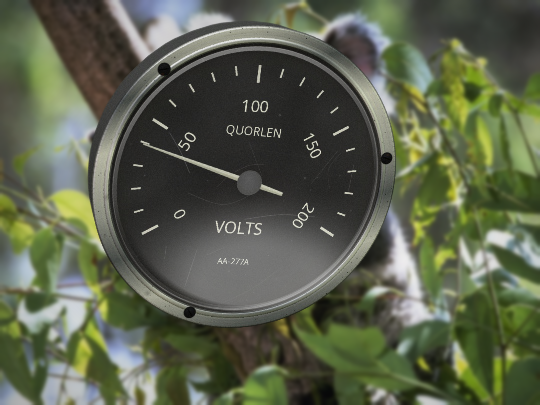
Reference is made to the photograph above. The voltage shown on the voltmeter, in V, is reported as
40 V
